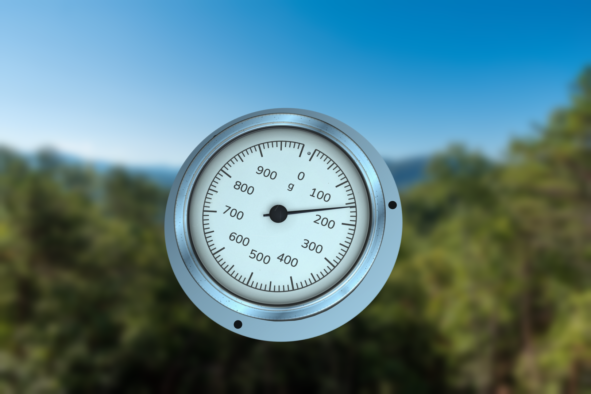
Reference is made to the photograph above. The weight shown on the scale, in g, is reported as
160 g
